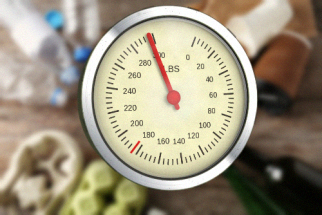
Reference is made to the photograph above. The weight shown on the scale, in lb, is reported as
296 lb
